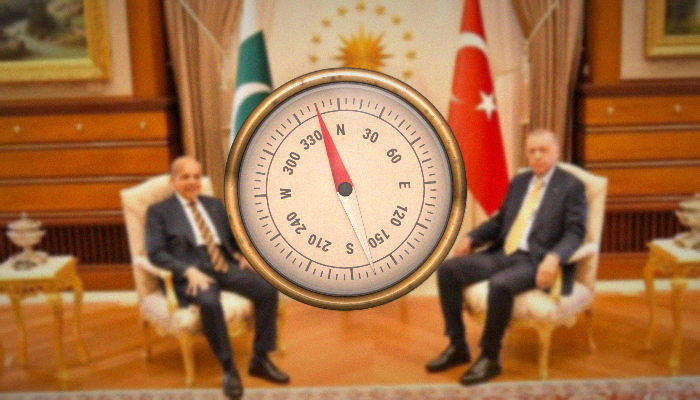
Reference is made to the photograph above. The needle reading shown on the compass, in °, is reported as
345 °
